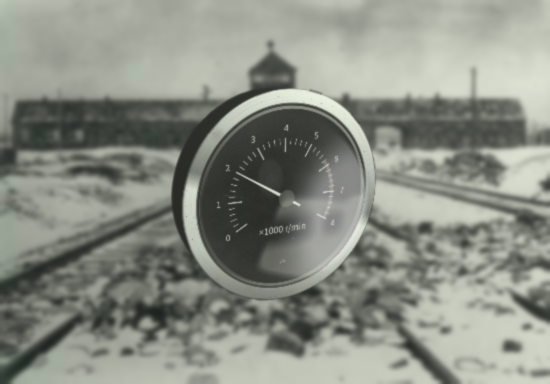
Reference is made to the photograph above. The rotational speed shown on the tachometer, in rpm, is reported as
2000 rpm
